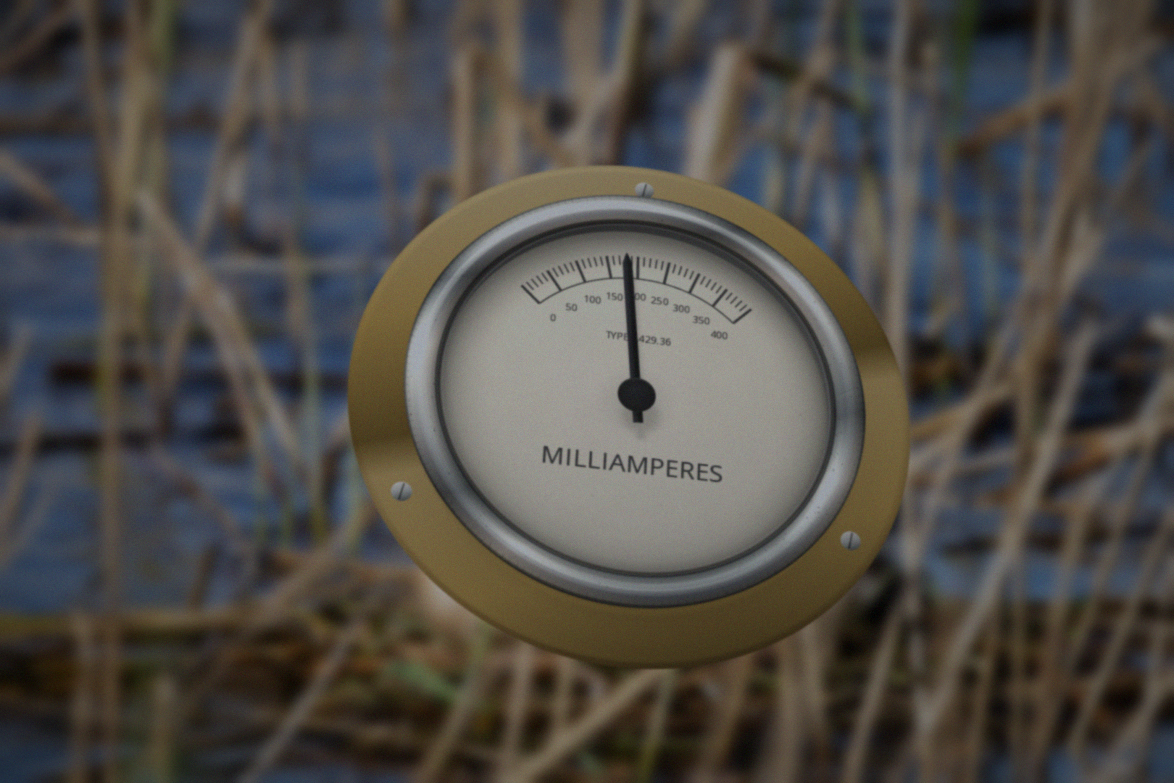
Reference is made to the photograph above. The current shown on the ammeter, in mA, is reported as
180 mA
